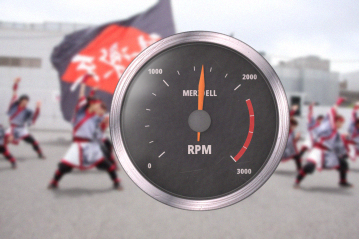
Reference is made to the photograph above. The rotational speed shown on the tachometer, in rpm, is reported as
1500 rpm
